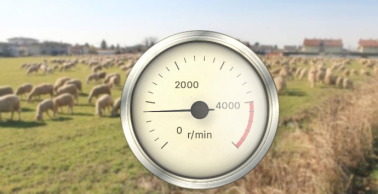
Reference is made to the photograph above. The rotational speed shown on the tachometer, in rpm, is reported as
800 rpm
